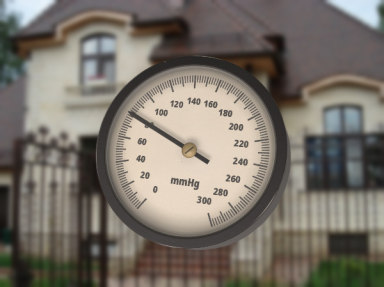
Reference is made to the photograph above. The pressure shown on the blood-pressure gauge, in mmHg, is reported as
80 mmHg
